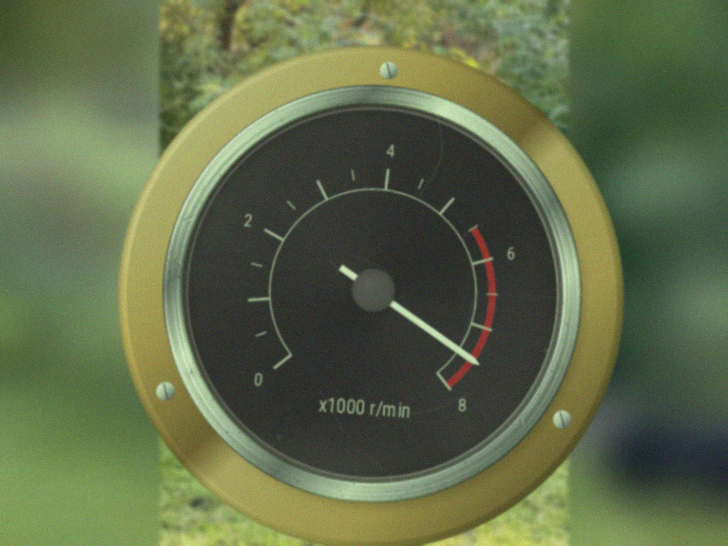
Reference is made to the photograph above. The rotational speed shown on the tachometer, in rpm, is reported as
7500 rpm
